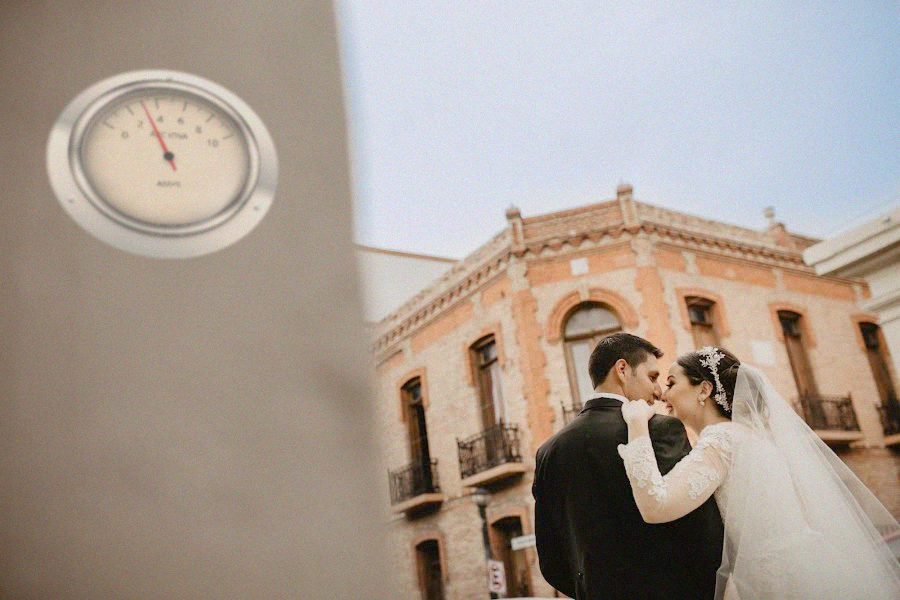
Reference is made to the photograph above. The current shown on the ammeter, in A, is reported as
3 A
